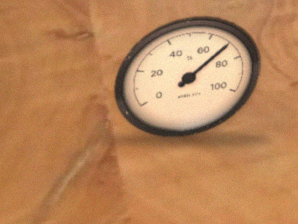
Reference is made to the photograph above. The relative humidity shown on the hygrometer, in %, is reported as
70 %
